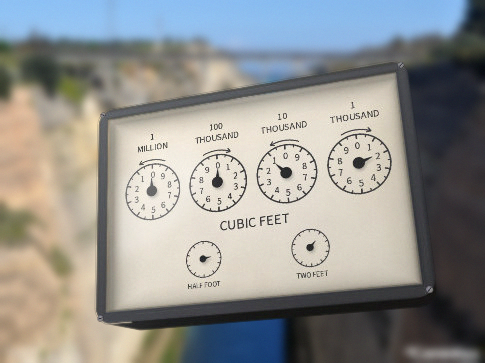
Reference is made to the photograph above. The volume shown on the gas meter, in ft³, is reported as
1200 ft³
